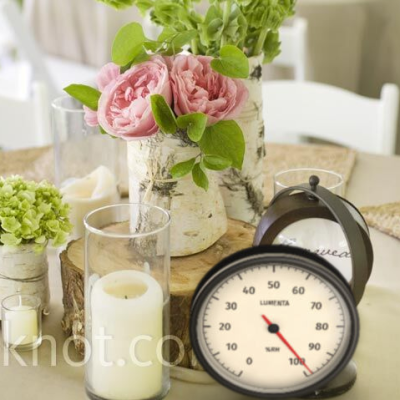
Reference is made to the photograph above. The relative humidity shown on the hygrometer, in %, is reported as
98 %
